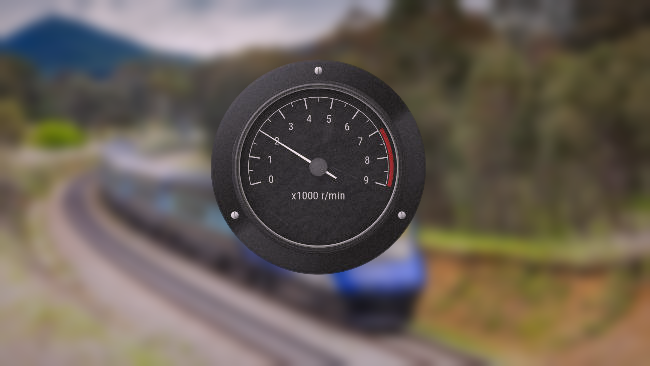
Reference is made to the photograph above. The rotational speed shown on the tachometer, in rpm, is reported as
2000 rpm
